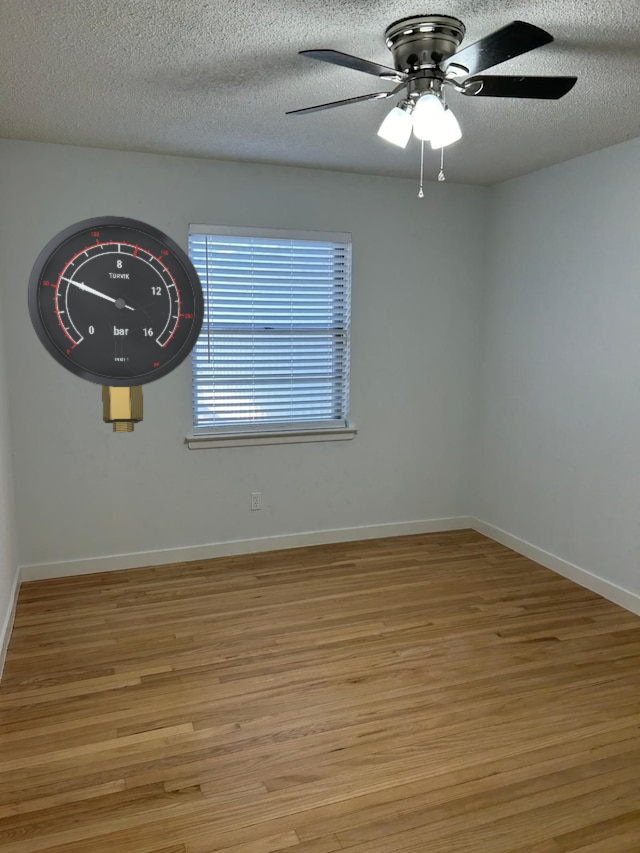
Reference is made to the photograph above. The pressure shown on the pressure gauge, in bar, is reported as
4 bar
